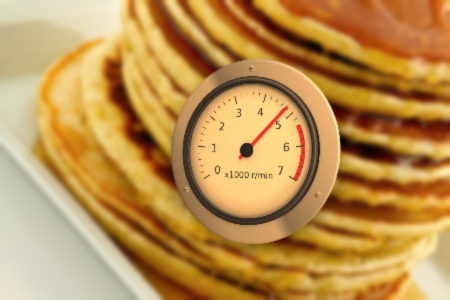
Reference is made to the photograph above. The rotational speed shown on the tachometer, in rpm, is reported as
4800 rpm
